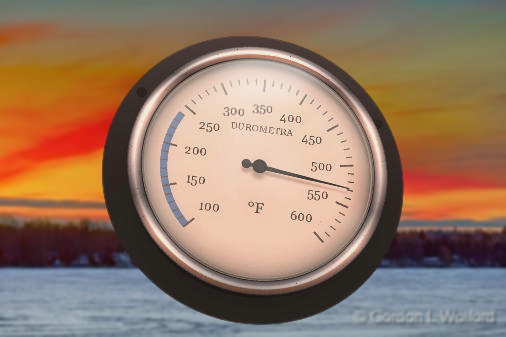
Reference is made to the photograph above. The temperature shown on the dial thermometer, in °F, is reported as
530 °F
